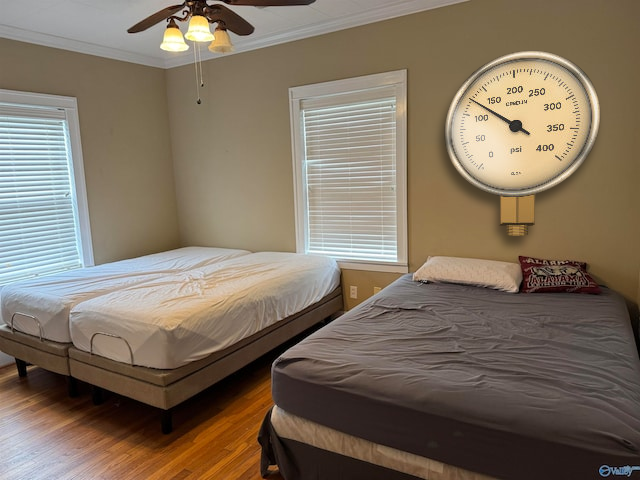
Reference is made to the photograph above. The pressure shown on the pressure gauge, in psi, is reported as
125 psi
